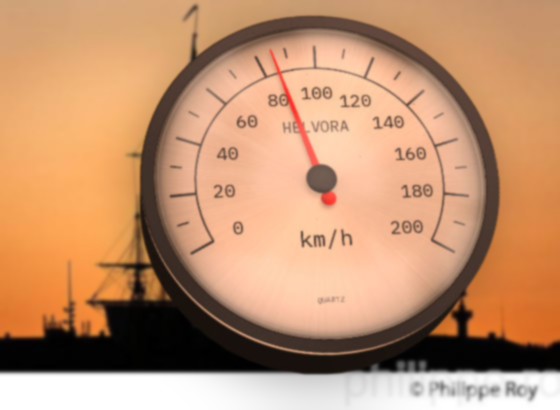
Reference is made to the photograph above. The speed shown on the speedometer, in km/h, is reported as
85 km/h
